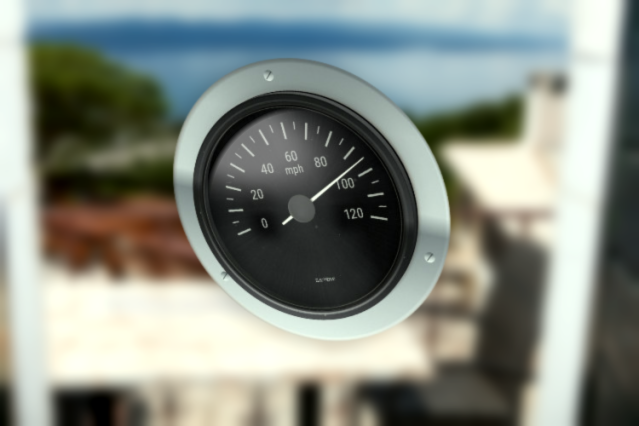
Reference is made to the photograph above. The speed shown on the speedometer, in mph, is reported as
95 mph
